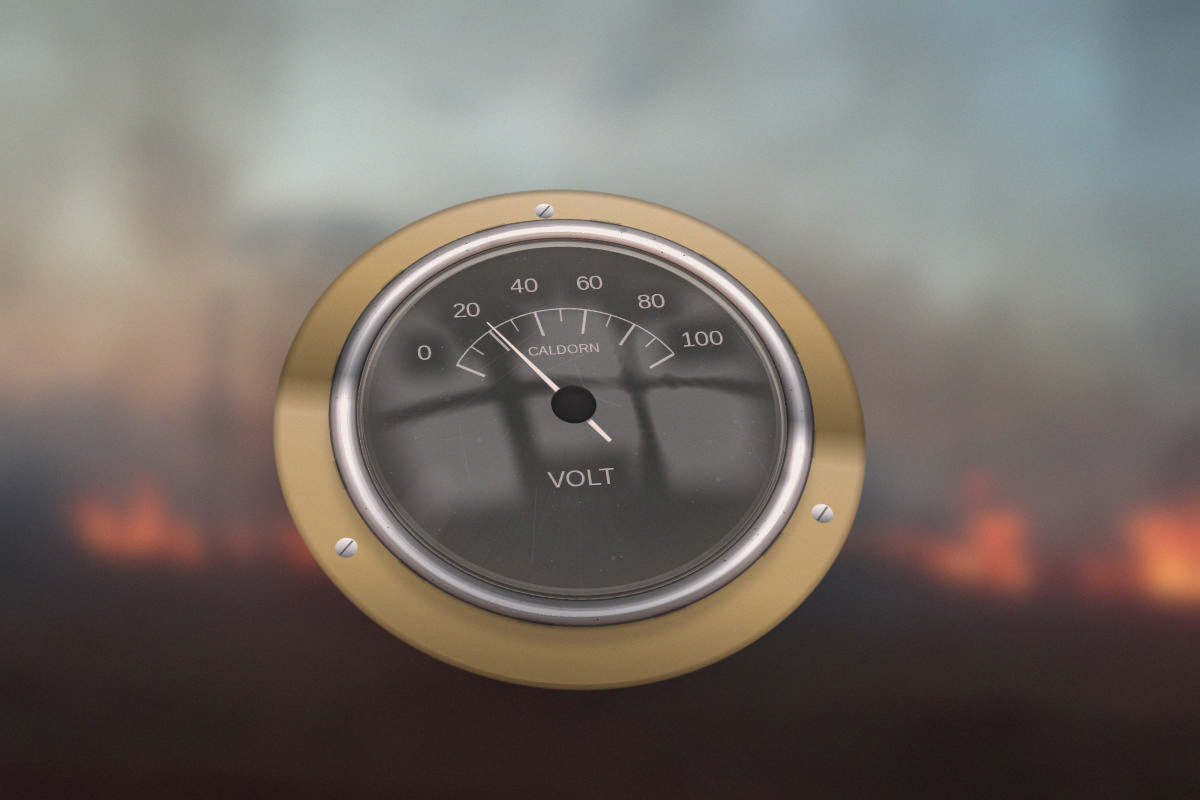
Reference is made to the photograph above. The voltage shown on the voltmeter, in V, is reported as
20 V
